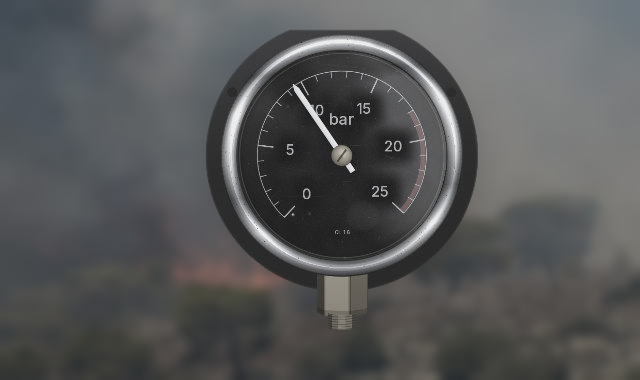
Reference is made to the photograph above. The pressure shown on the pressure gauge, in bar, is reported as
9.5 bar
